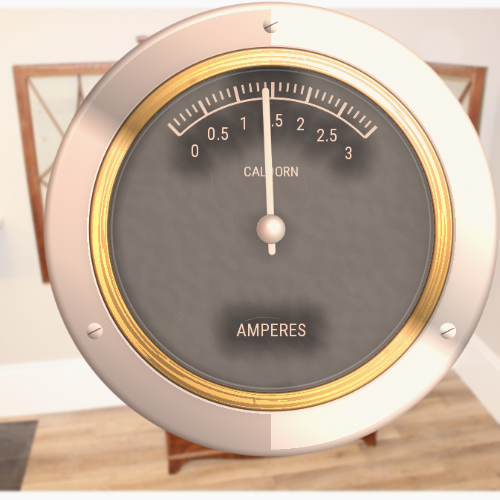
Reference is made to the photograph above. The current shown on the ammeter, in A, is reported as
1.4 A
